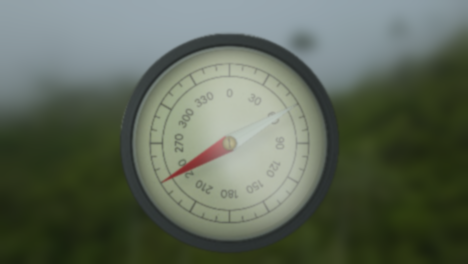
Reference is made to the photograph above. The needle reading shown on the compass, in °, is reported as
240 °
